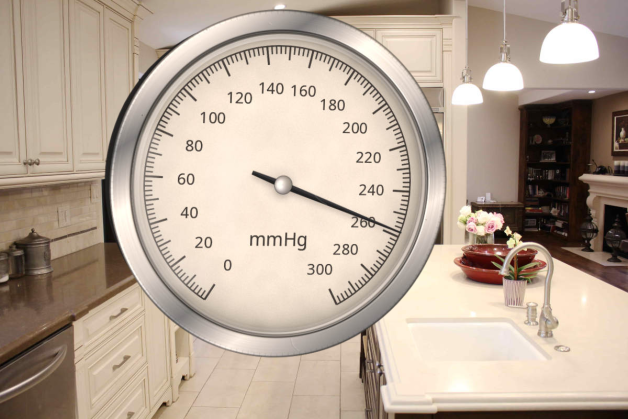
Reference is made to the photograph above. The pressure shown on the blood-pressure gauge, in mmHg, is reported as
258 mmHg
